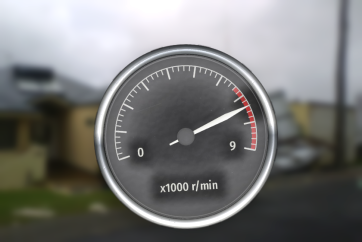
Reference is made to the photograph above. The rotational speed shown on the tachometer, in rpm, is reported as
7400 rpm
